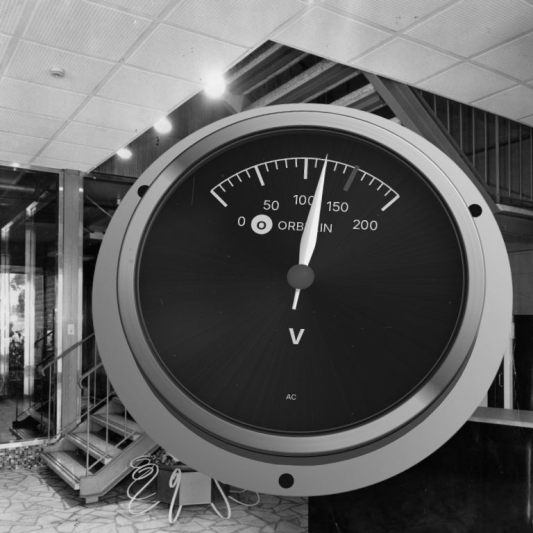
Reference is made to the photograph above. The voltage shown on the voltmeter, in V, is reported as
120 V
